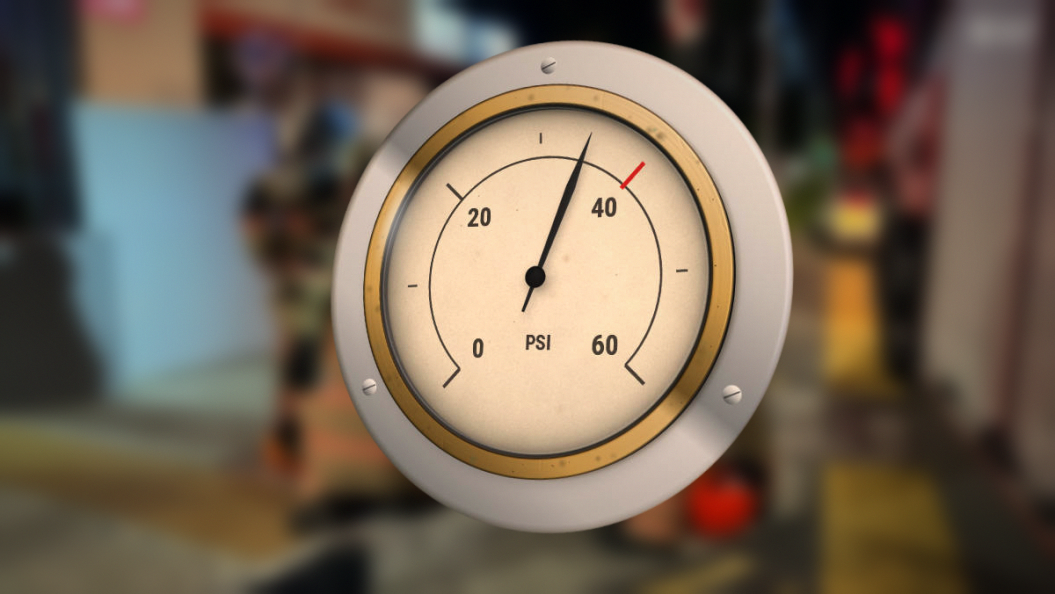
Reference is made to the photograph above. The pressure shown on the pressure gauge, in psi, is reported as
35 psi
